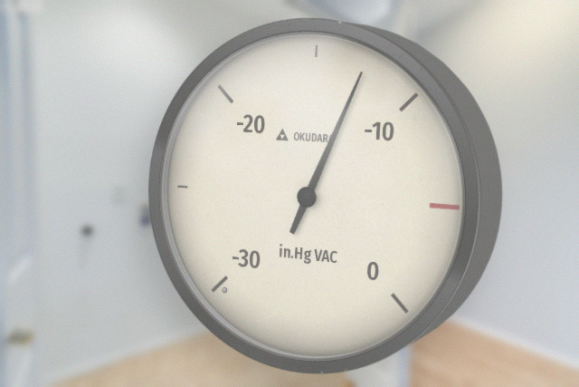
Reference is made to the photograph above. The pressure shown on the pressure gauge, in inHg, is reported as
-12.5 inHg
